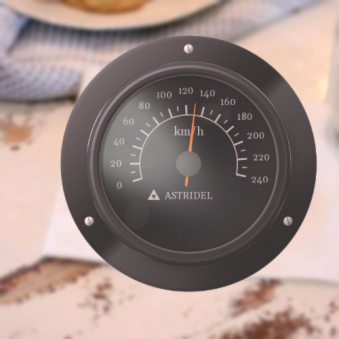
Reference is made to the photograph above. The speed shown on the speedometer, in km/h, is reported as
130 km/h
